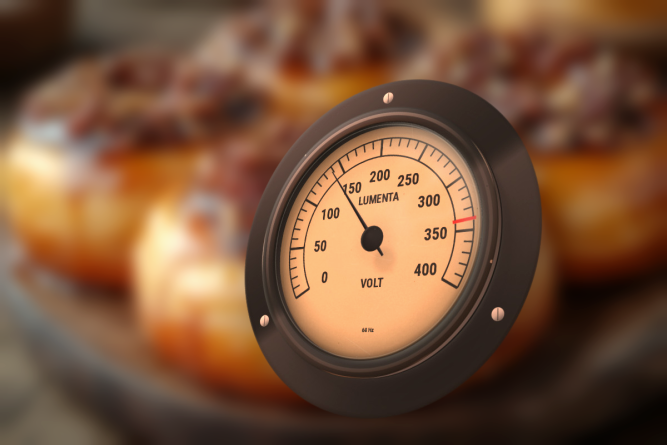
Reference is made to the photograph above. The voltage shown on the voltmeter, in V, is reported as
140 V
